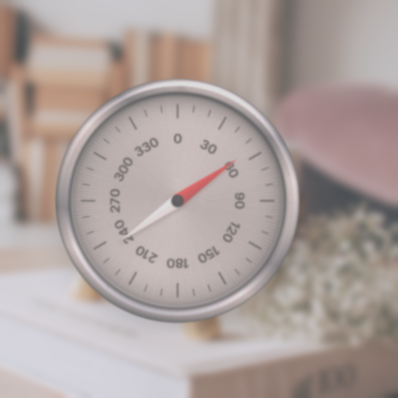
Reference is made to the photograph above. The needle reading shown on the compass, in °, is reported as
55 °
